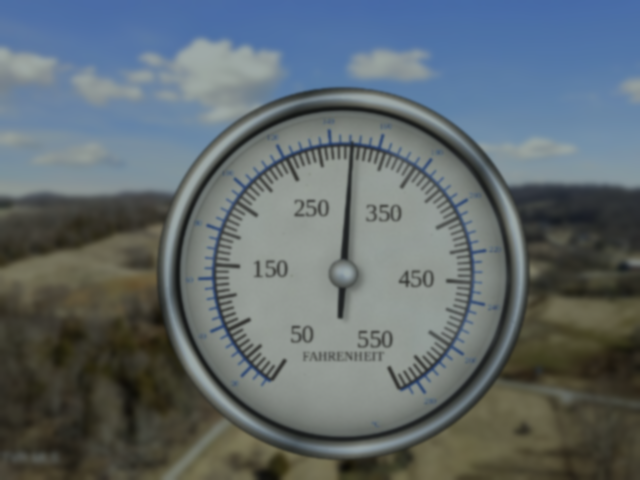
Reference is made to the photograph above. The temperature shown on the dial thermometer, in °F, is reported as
300 °F
